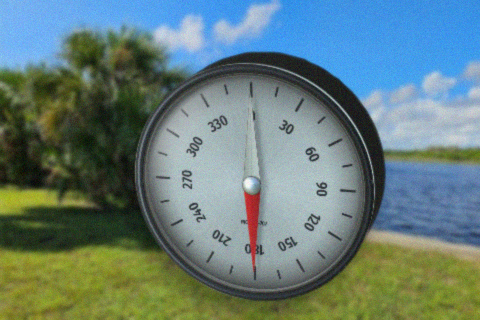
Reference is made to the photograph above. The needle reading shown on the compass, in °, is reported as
180 °
